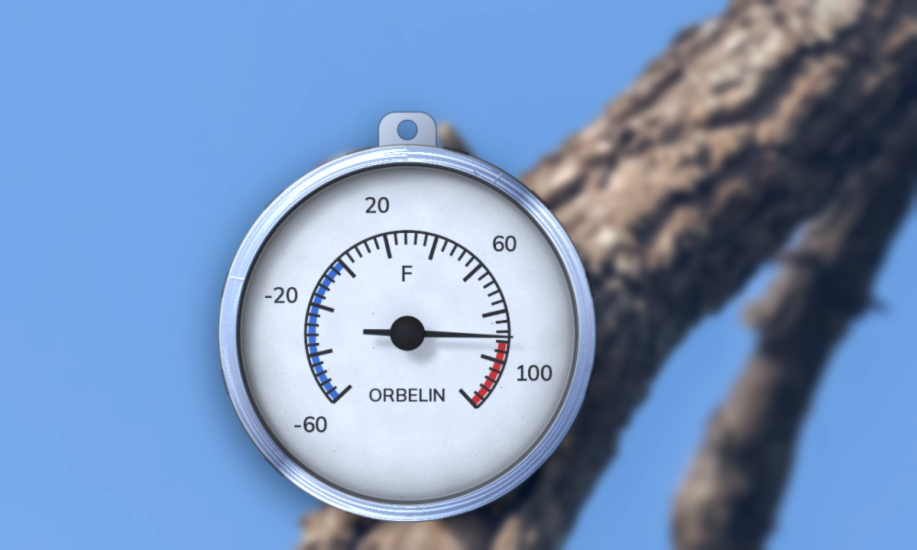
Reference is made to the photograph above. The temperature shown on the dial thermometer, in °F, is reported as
90 °F
